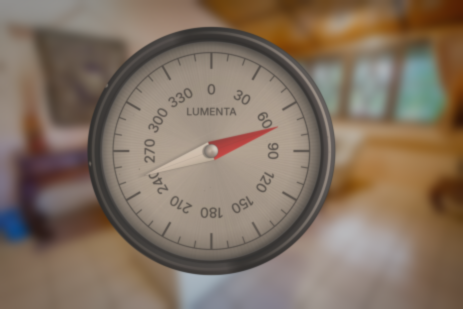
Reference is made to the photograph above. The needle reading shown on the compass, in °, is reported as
70 °
